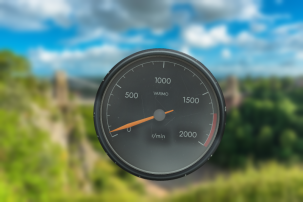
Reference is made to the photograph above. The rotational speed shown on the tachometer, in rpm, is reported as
50 rpm
